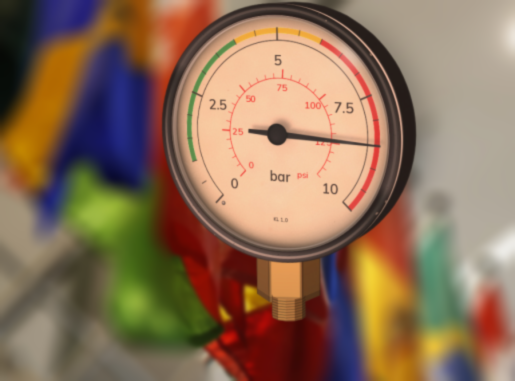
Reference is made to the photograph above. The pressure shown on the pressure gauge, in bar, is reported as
8.5 bar
